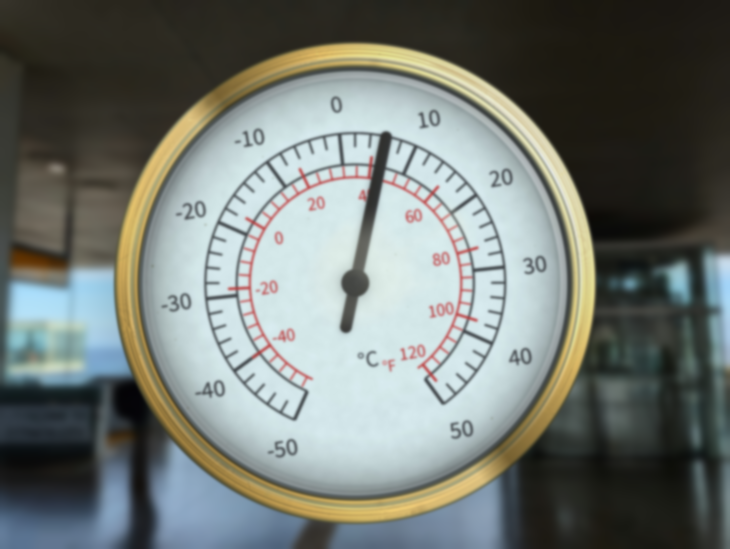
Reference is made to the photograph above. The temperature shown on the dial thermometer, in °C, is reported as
6 °C
